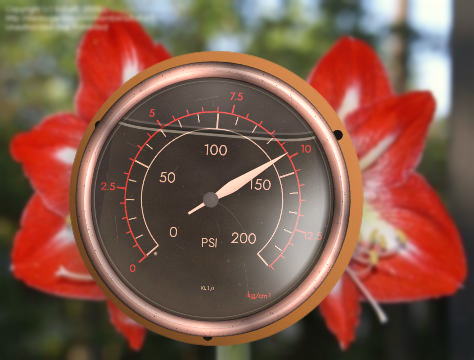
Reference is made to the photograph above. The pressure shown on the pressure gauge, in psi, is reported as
140 psi
